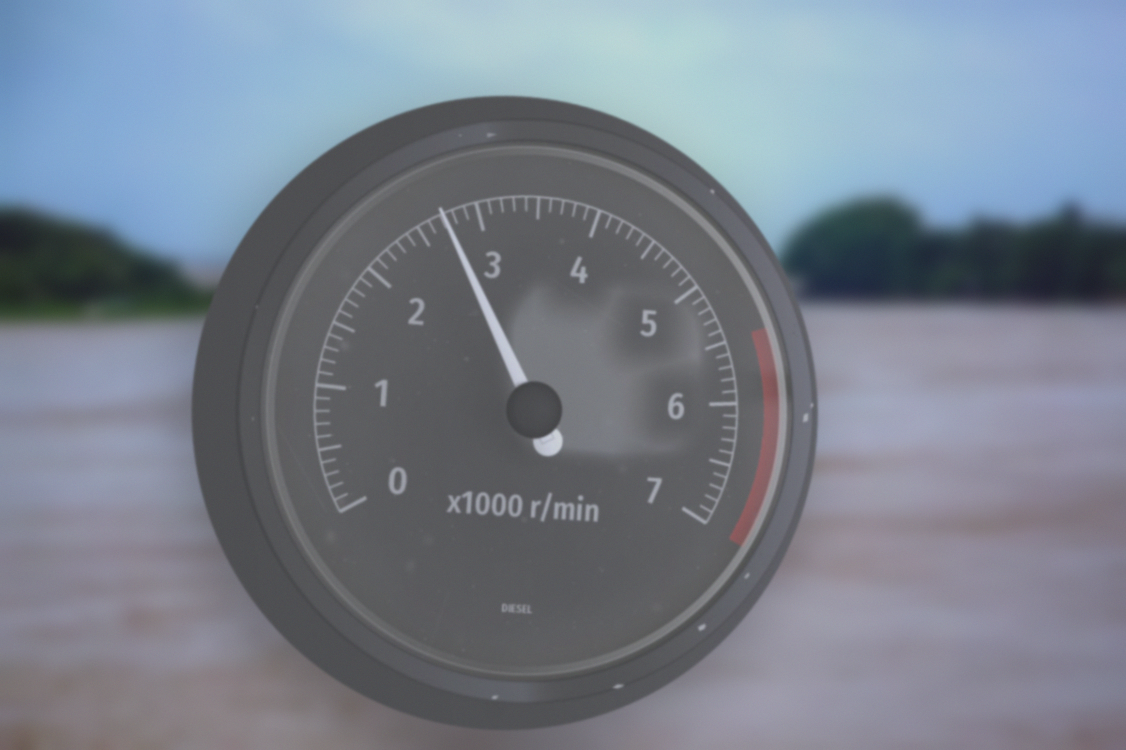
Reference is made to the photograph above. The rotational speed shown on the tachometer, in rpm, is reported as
2700 rpm
